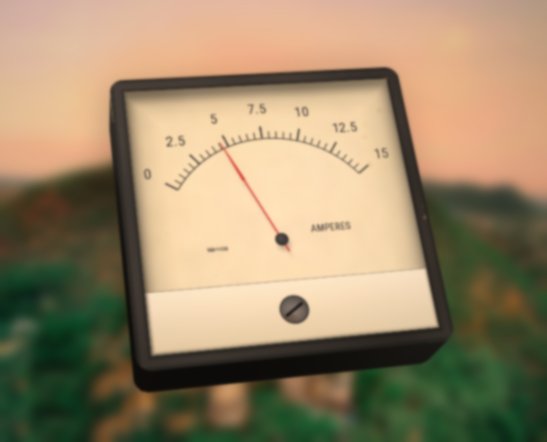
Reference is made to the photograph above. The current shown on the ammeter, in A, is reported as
4.5 A
